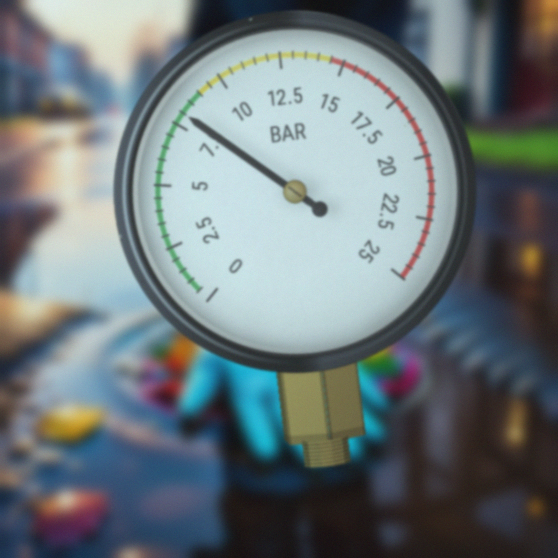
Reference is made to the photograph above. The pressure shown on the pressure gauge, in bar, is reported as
8 bar
